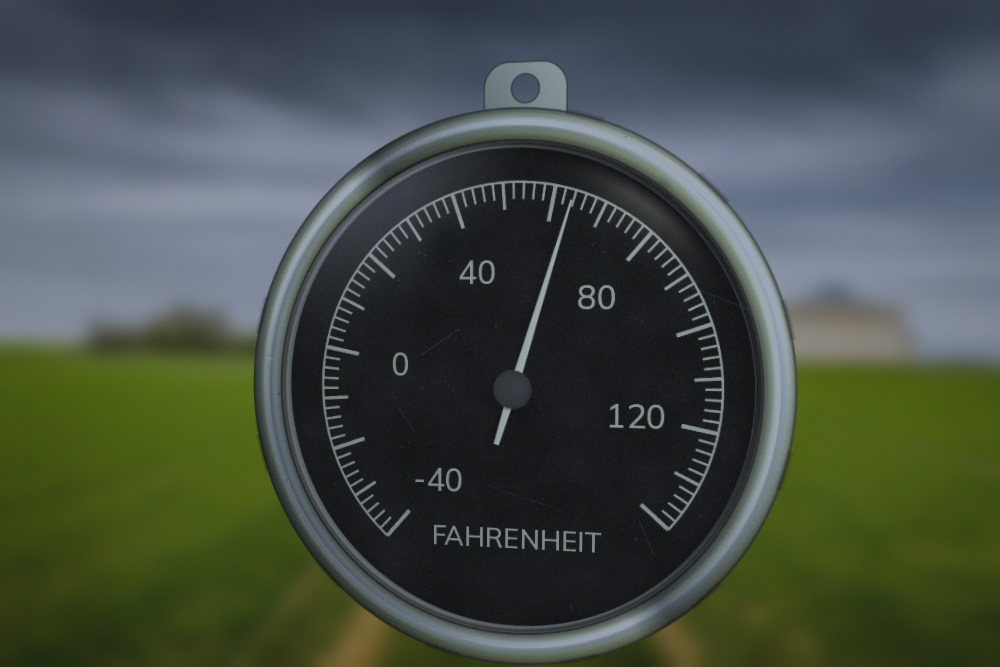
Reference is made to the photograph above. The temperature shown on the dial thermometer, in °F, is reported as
64 °F
